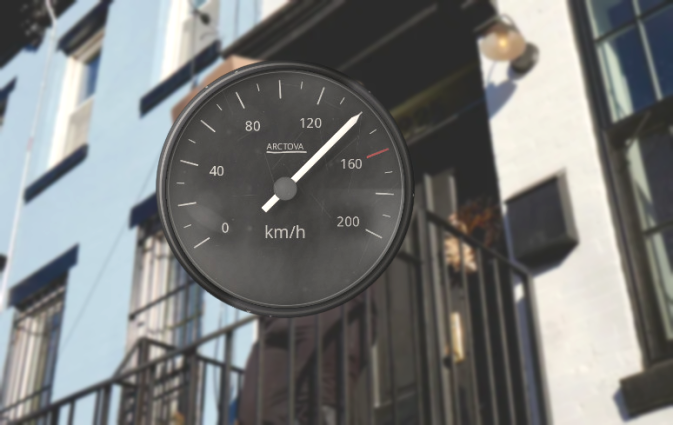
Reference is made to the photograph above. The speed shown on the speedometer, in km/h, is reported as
140 km/h
